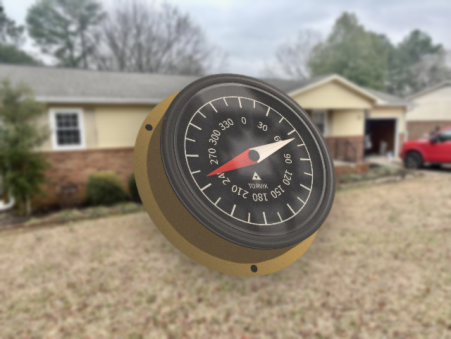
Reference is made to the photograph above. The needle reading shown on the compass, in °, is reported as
247.5 °
